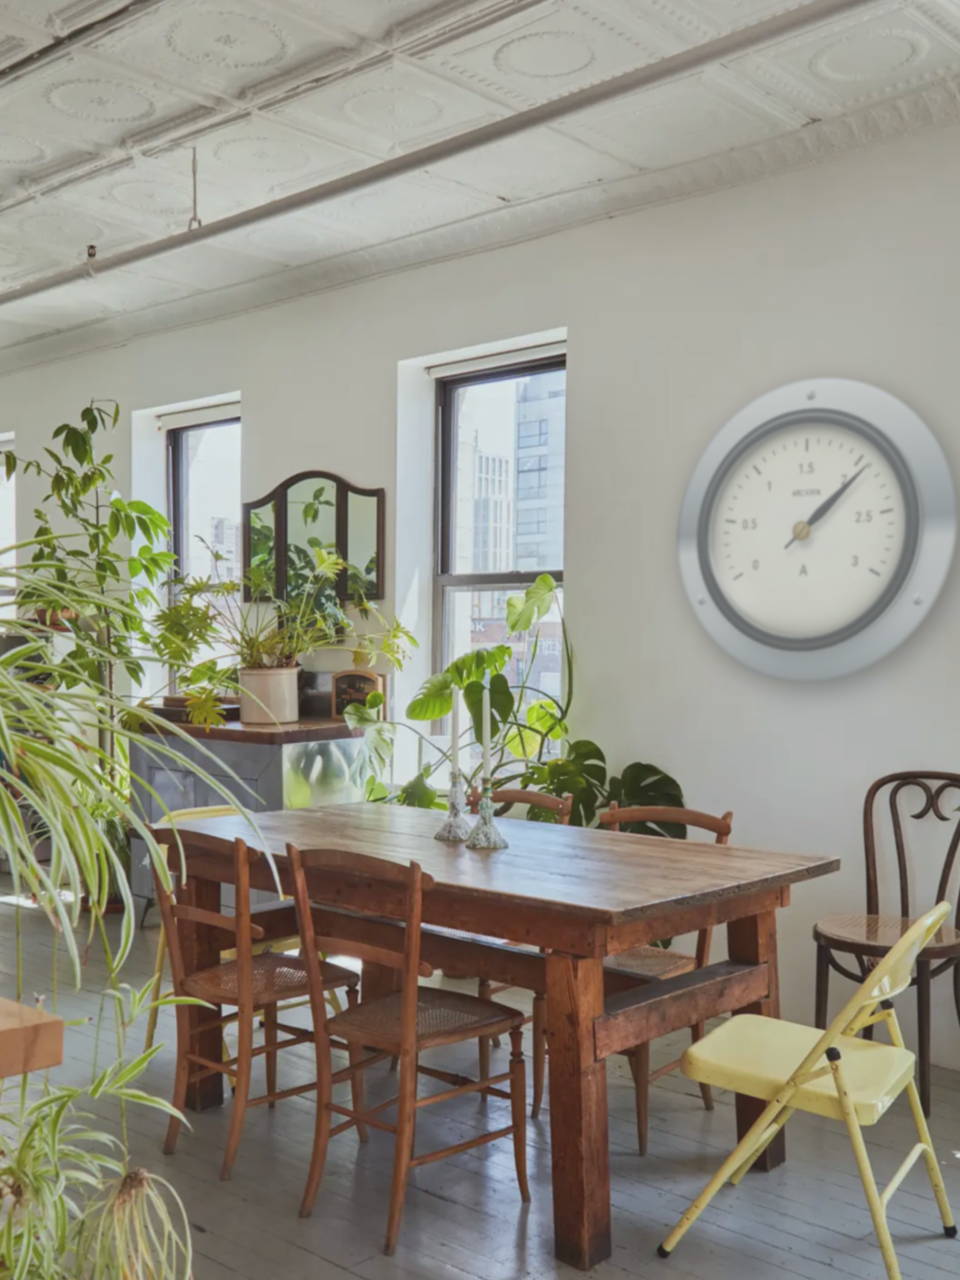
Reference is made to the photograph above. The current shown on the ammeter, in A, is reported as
2.1 A
